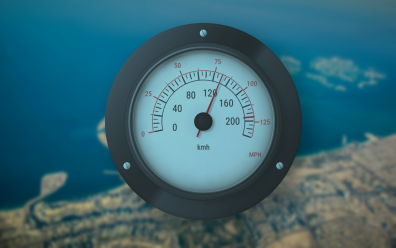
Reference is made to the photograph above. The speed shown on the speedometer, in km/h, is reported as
130 km/h
